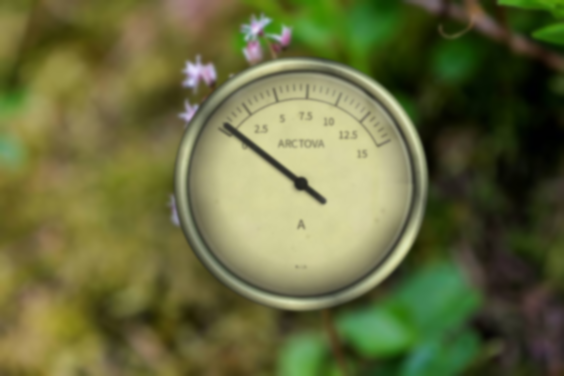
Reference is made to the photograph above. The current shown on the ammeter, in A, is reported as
0.5 A
